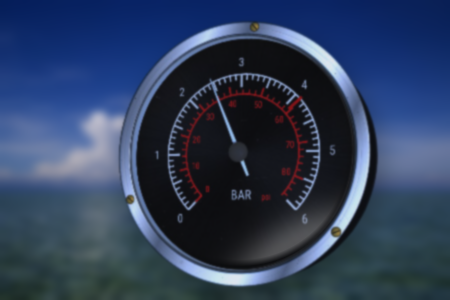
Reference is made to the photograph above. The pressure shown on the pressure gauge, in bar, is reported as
2.5 bar
